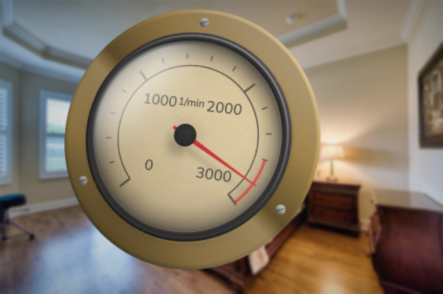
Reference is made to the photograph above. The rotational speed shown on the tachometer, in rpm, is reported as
2800 rpm
